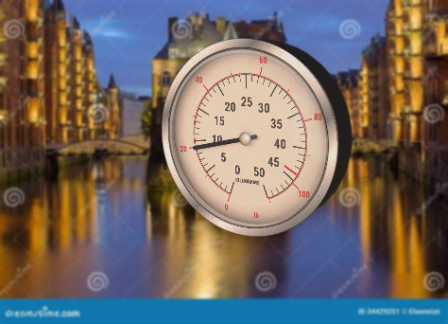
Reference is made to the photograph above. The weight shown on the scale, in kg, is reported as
9 kg
